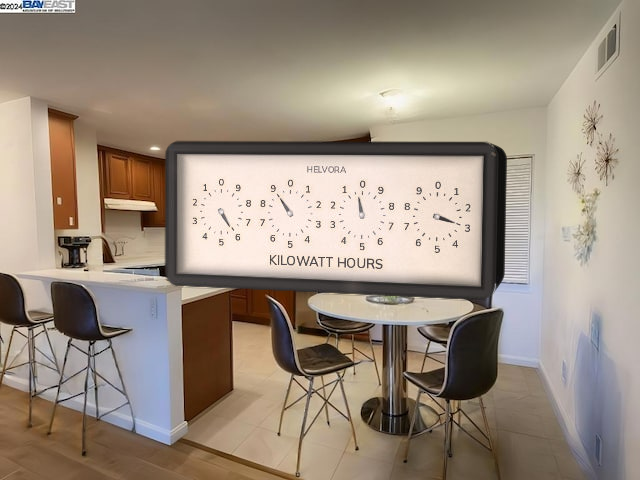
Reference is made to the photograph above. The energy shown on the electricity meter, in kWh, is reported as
5903 kWh
